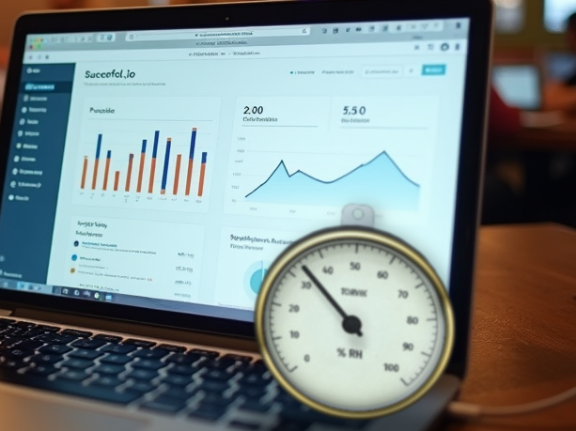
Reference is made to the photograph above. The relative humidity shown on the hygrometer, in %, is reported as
34 %
